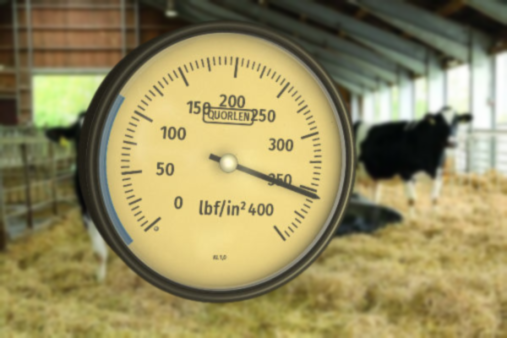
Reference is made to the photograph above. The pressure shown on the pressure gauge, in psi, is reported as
355 psi
